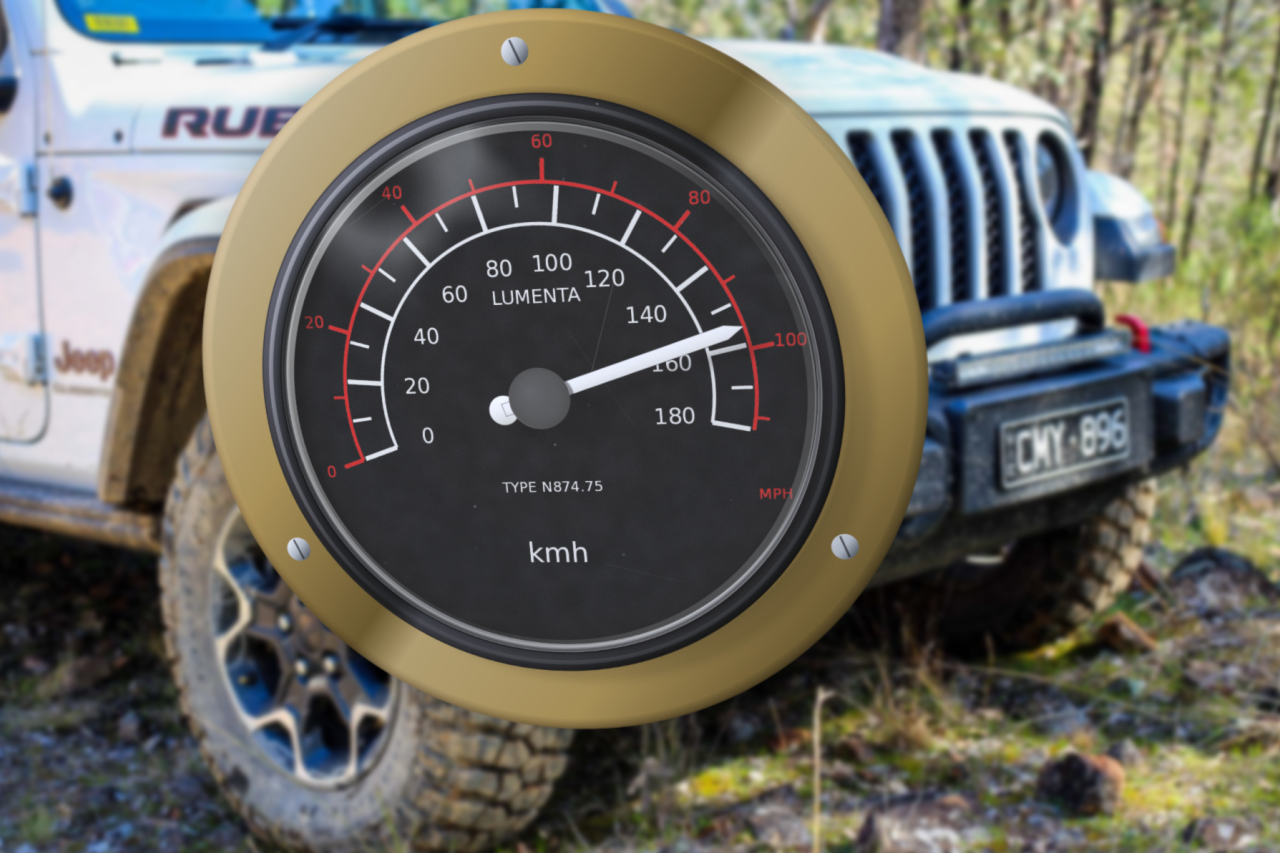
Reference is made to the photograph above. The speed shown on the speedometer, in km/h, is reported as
155 km/h
